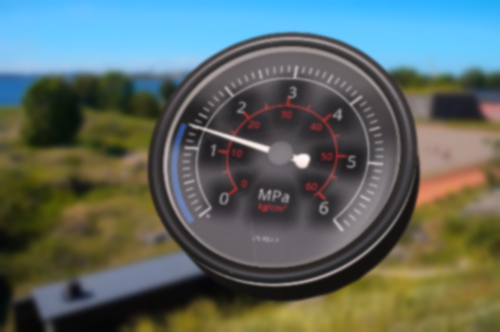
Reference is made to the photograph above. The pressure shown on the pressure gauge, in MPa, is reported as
1.3 MPa
